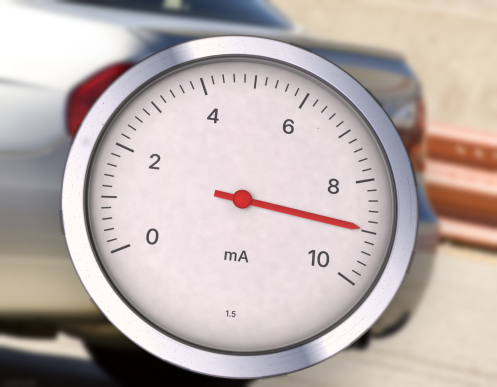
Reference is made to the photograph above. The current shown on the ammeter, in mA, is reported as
9 mA
